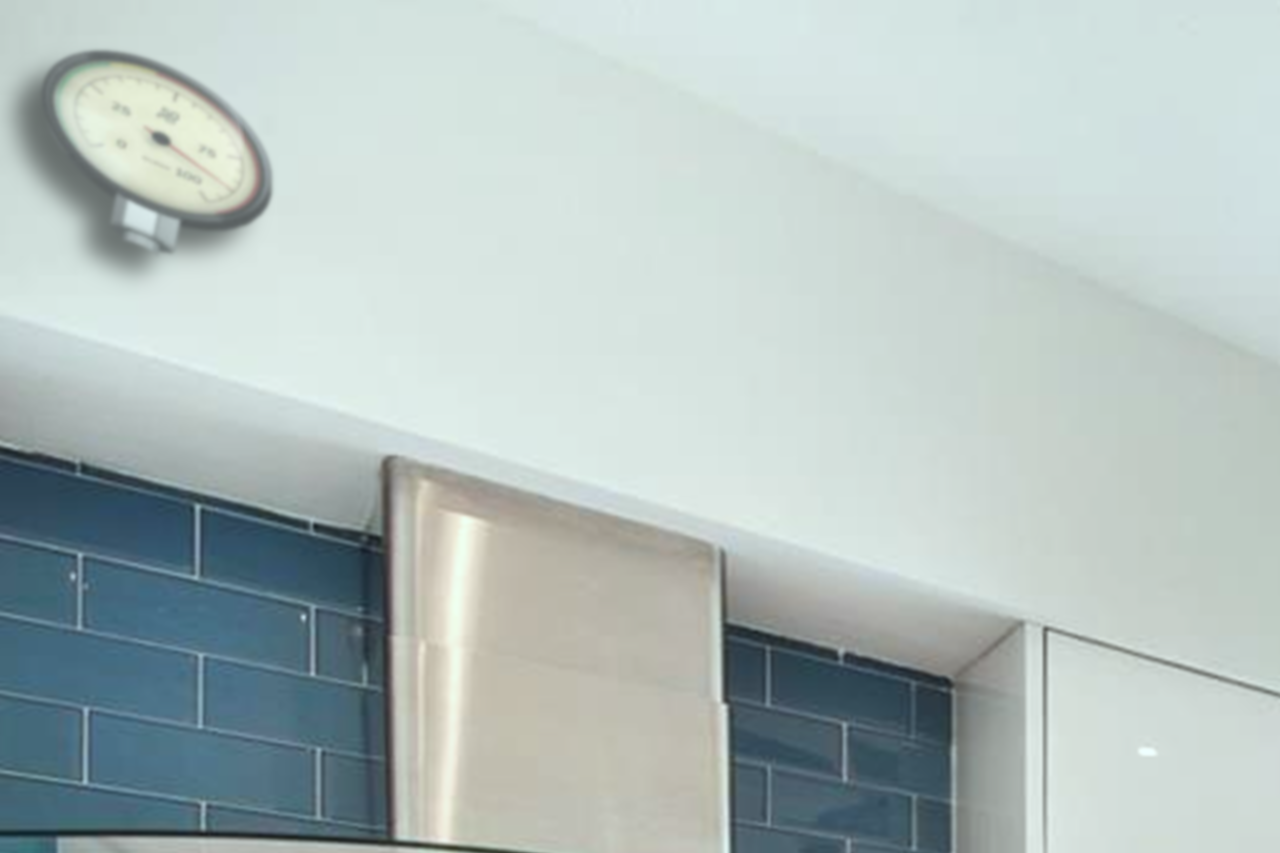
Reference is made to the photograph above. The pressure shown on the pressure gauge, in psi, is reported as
90 psi
